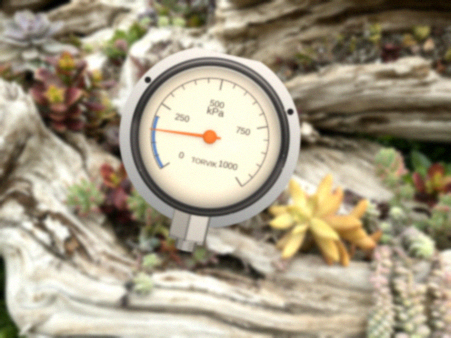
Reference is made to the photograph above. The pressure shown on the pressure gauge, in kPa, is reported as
150 kPa
